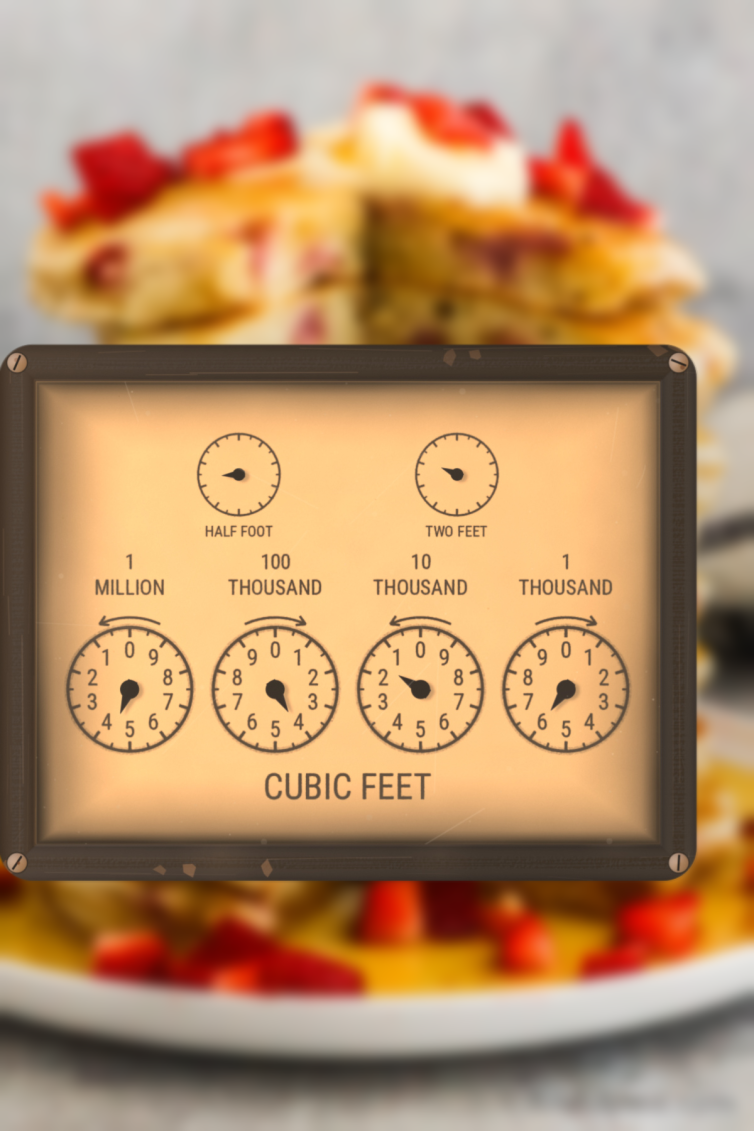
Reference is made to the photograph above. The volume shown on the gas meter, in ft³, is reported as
441600 ft³
